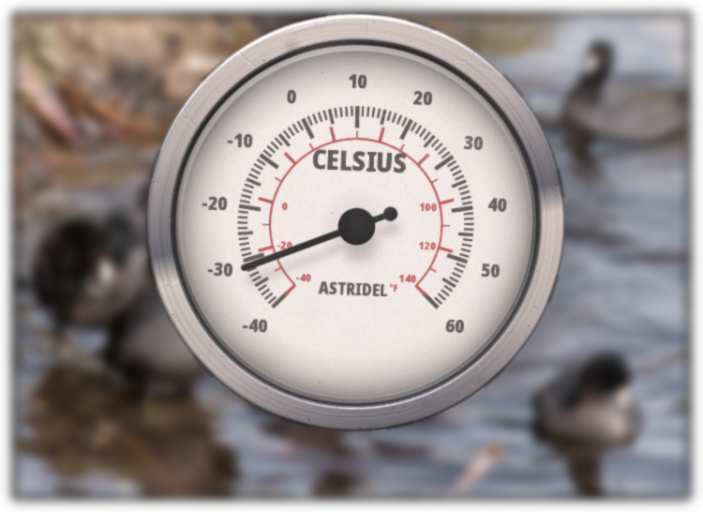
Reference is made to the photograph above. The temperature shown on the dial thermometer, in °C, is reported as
-31 °C
